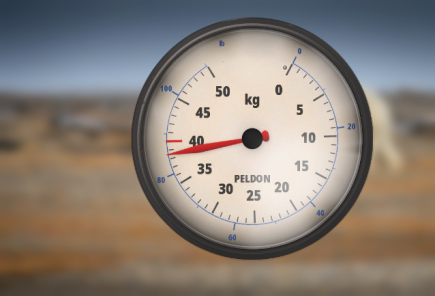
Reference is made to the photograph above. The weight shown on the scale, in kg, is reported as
38.5 kg
